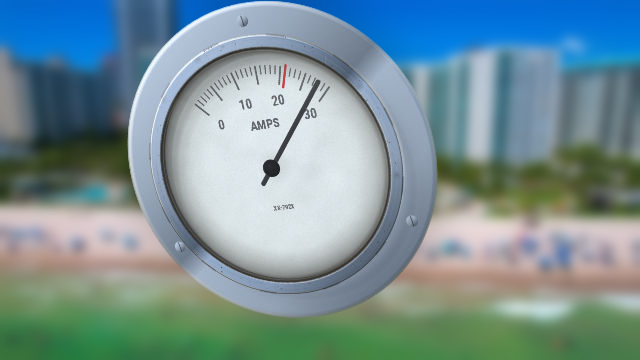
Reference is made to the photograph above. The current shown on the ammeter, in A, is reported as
28 A
